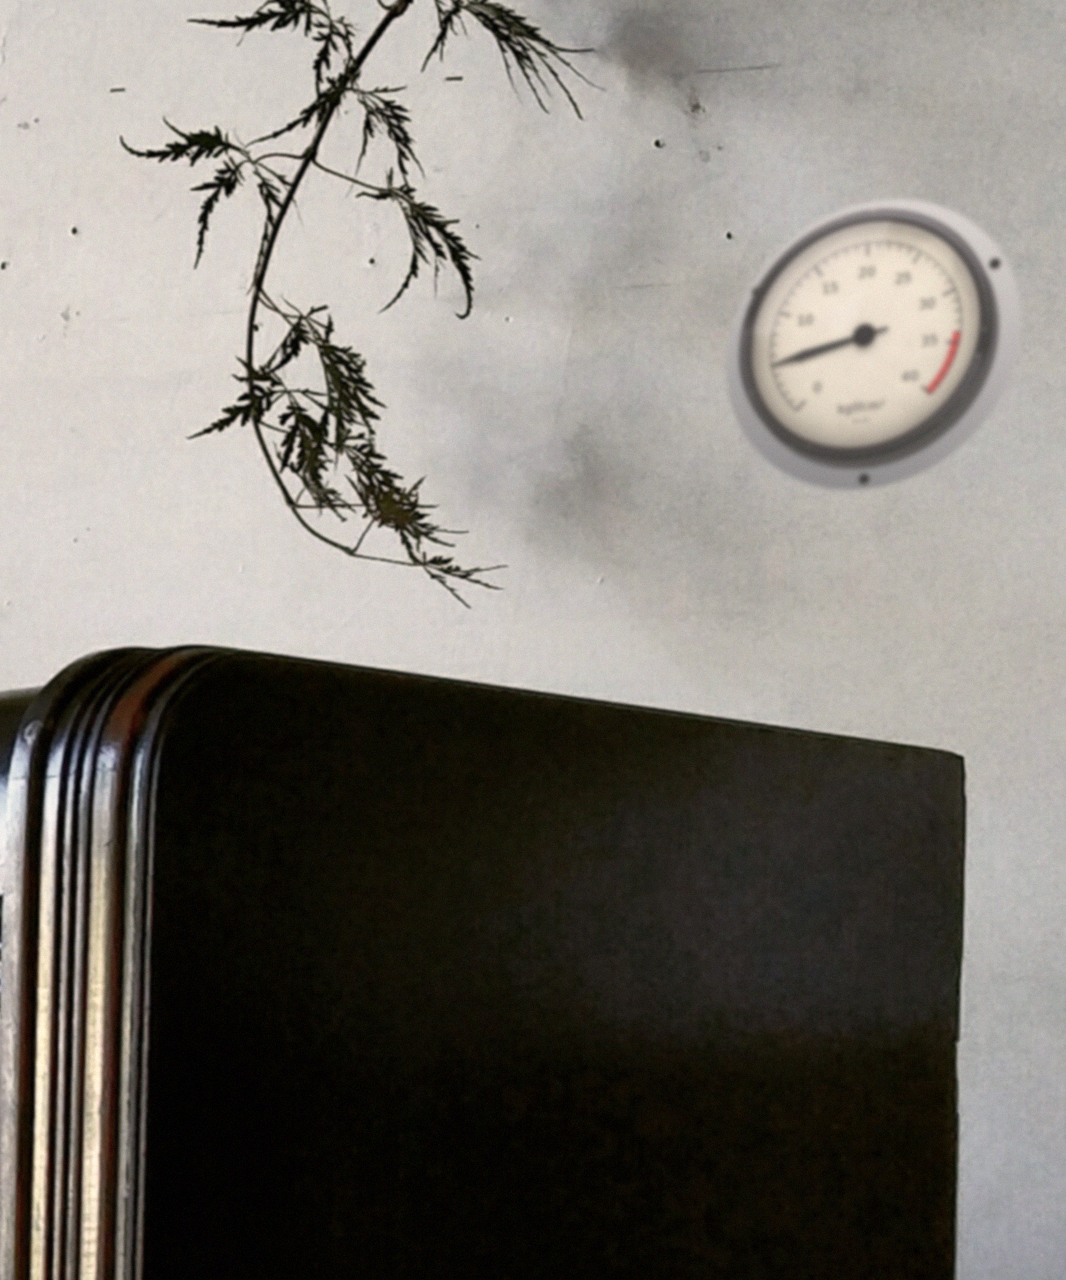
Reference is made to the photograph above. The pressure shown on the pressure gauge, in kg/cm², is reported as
5 kg/cm²
